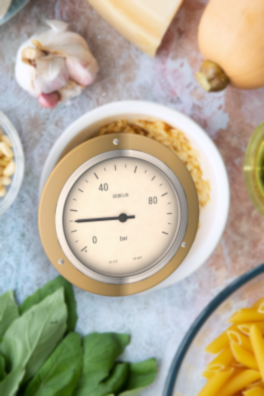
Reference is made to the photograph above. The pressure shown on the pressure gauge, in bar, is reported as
15 bar
